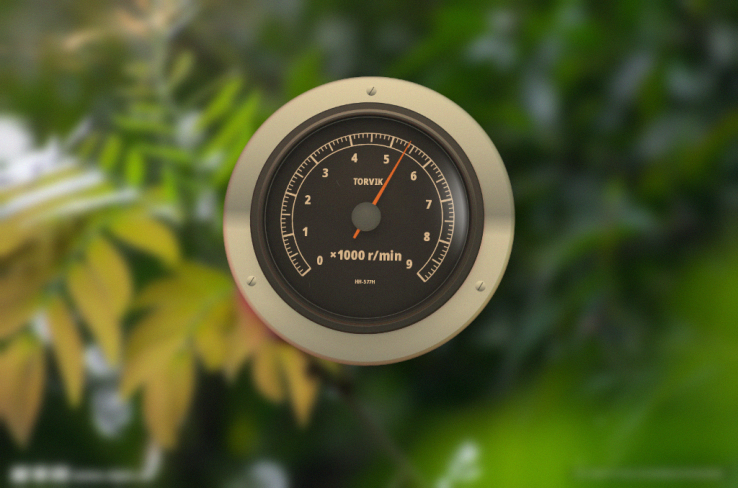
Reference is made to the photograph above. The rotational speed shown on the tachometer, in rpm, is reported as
5400 rpm
